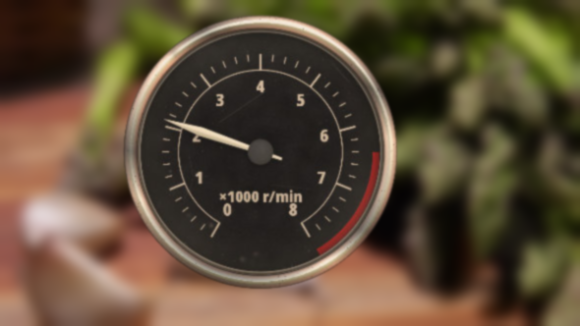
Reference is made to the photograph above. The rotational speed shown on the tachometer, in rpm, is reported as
2100 rpm
